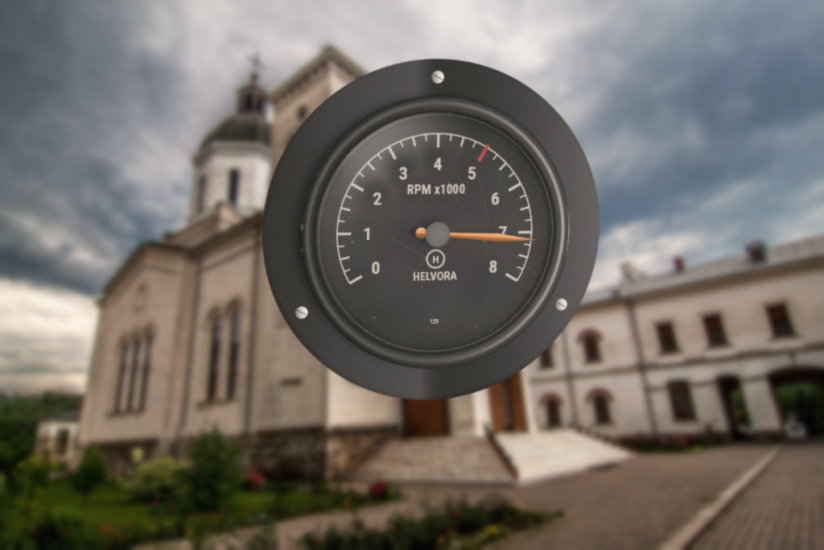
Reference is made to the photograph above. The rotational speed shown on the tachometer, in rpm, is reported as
7125 rpm
